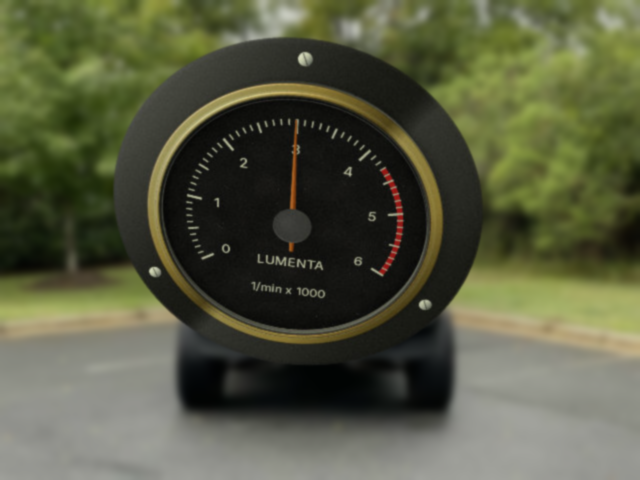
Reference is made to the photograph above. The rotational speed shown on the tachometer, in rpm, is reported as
3000 rpm
